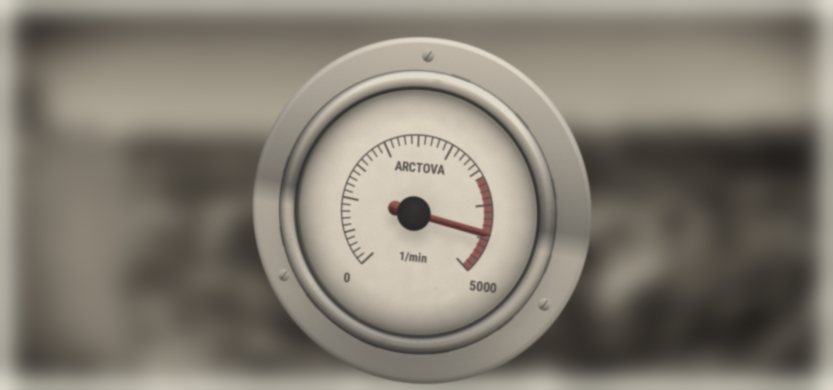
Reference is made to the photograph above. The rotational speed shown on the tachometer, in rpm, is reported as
4400 rpm
